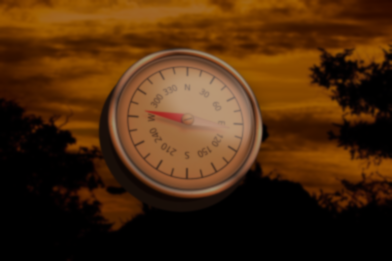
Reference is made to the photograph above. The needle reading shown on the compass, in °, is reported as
277.5 °
